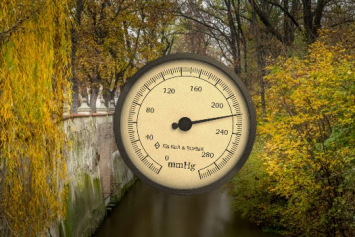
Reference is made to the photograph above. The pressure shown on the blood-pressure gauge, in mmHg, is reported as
220 mmHg
